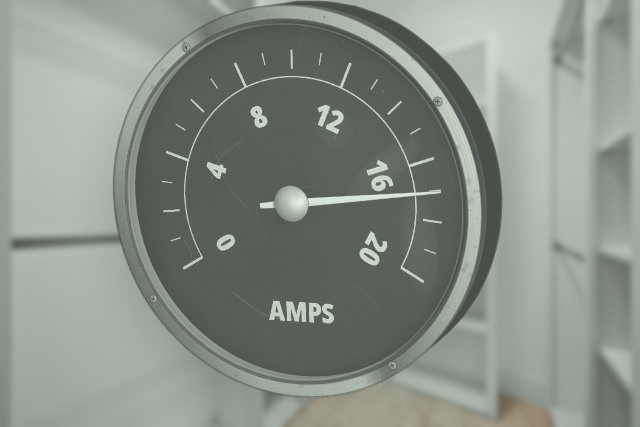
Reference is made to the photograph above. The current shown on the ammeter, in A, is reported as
17 A
